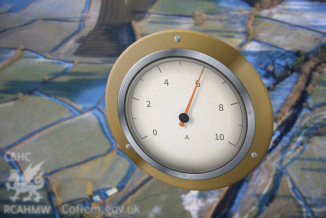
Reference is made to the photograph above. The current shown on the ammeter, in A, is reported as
6 A
